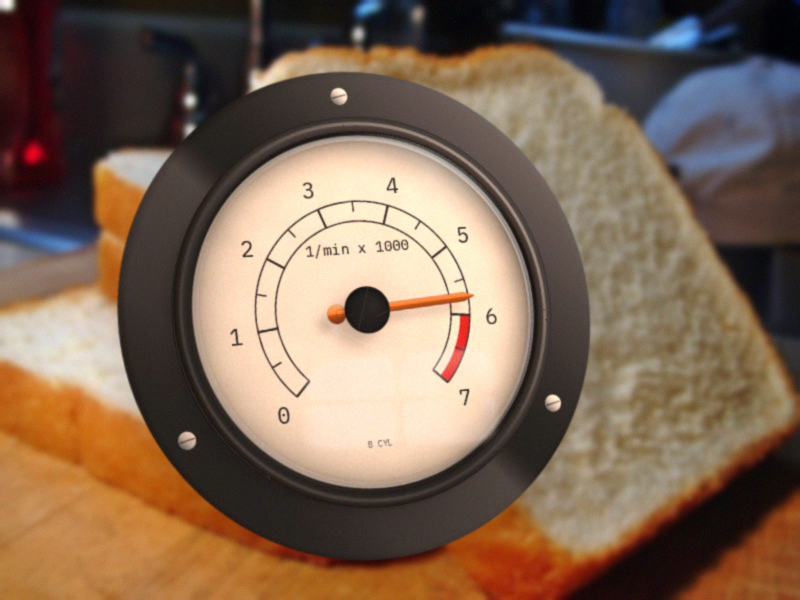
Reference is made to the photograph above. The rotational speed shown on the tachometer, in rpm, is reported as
5750 rpm
